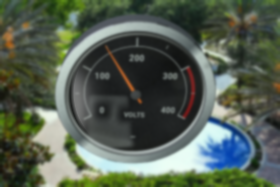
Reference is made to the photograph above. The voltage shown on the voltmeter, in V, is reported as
150 V
